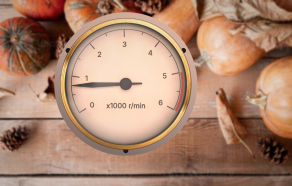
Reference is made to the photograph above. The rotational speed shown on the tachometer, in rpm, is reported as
750 rpm
